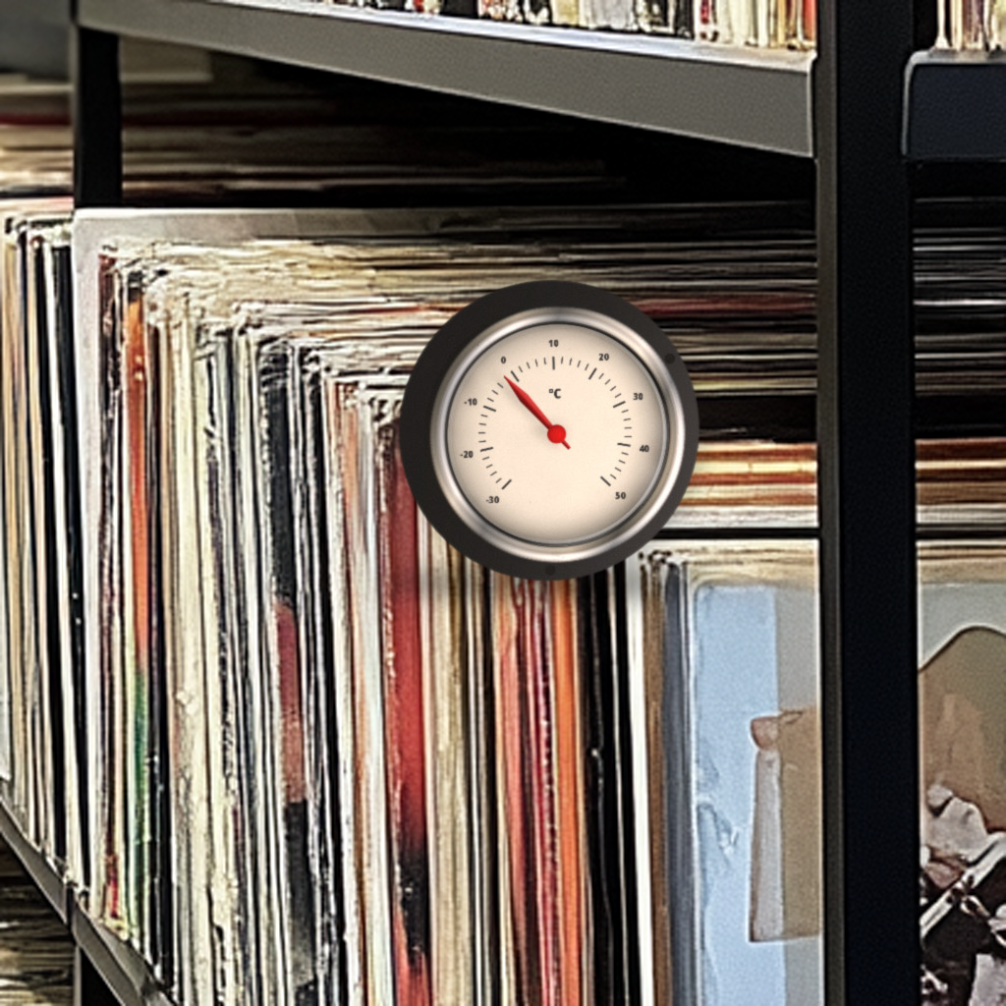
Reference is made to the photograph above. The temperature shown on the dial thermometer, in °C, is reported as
-2 °C
